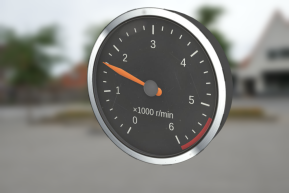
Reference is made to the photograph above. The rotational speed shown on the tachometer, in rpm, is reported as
1600 rpm
